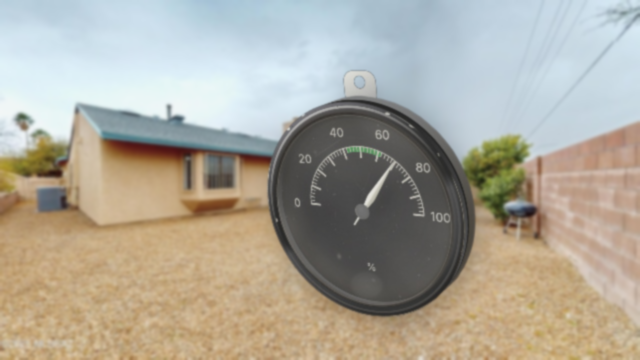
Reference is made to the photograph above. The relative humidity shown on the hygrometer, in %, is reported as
70 %
